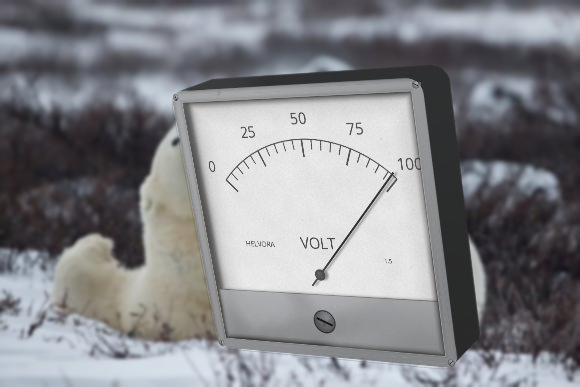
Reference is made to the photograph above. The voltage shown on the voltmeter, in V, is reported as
97.5 V
